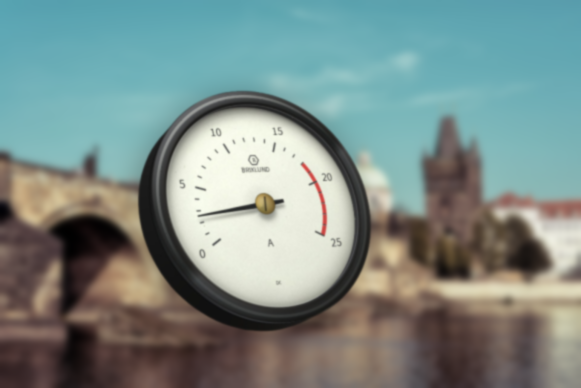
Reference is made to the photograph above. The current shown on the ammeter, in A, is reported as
2.5 A
